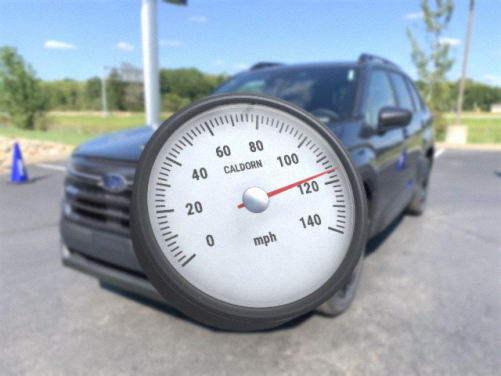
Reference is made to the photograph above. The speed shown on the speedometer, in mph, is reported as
116 mph
